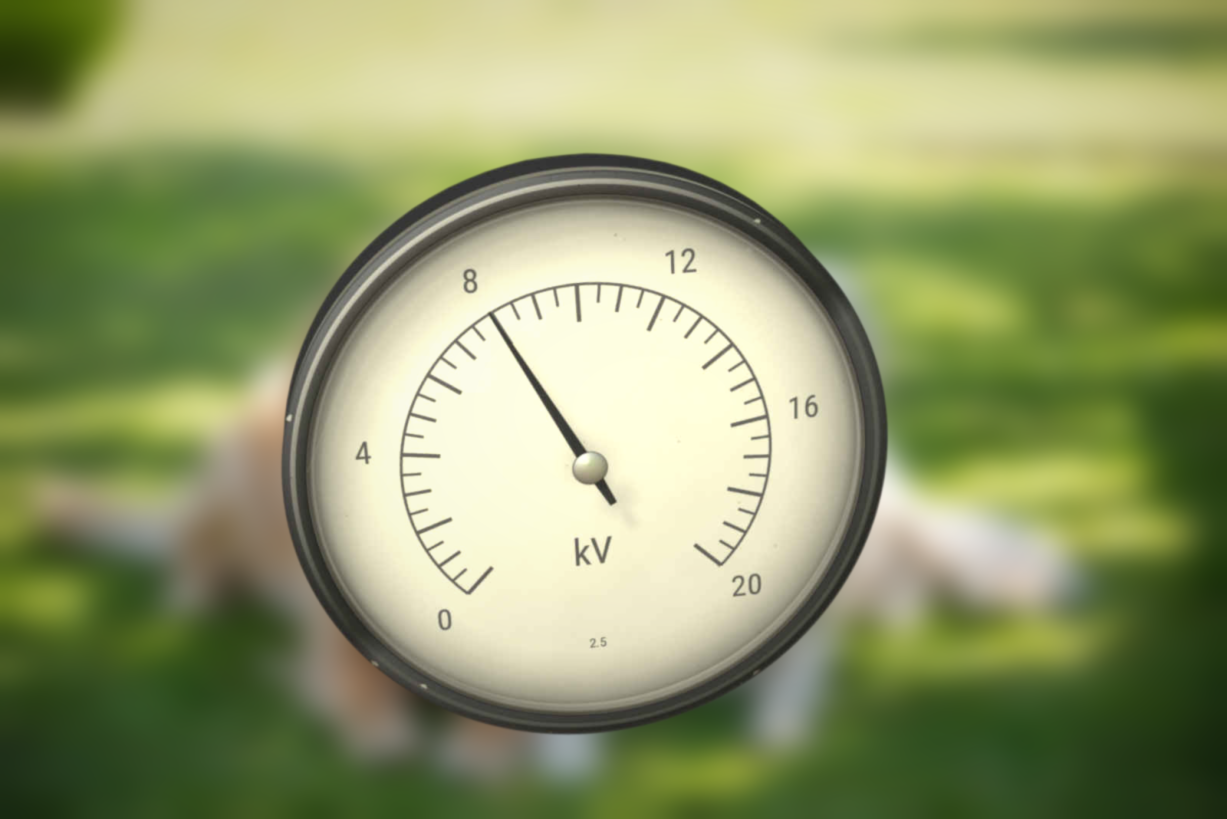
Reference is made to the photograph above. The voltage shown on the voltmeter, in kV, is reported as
8 kV
